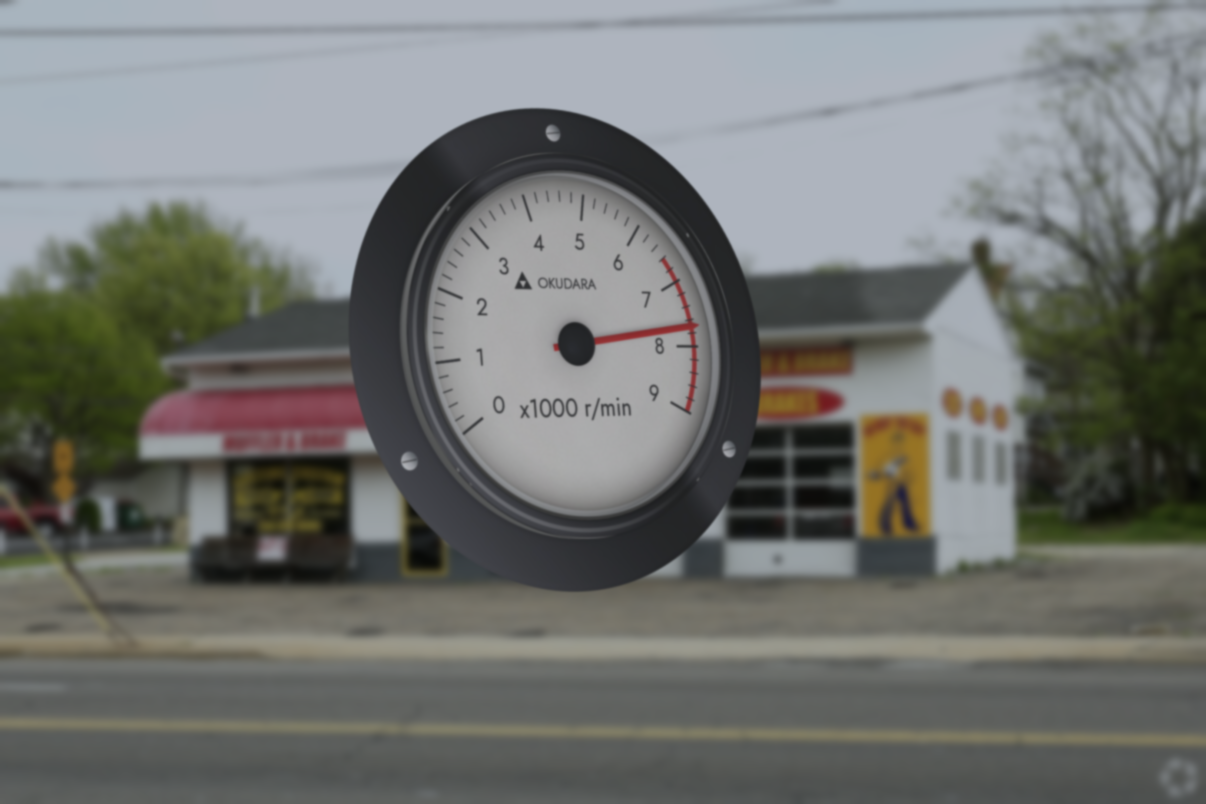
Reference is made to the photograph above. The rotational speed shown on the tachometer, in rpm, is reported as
7700 rpm
